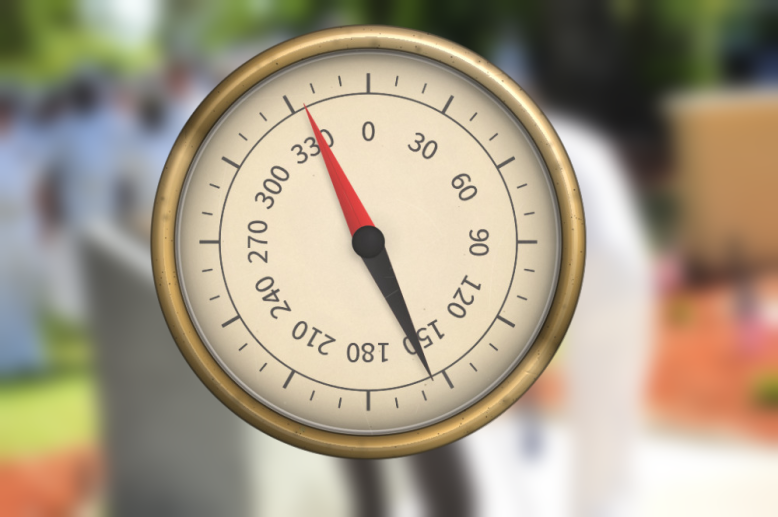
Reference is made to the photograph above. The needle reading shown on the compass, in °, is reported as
335 °
